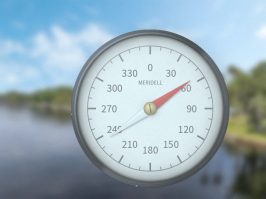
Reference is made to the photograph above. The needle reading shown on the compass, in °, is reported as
55 °
